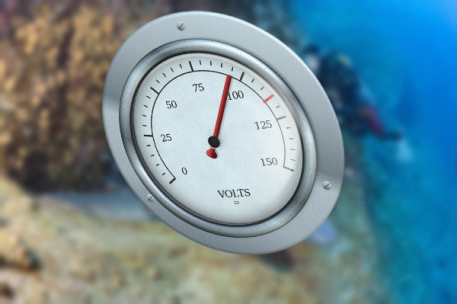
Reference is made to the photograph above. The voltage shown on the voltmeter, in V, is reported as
95 V
